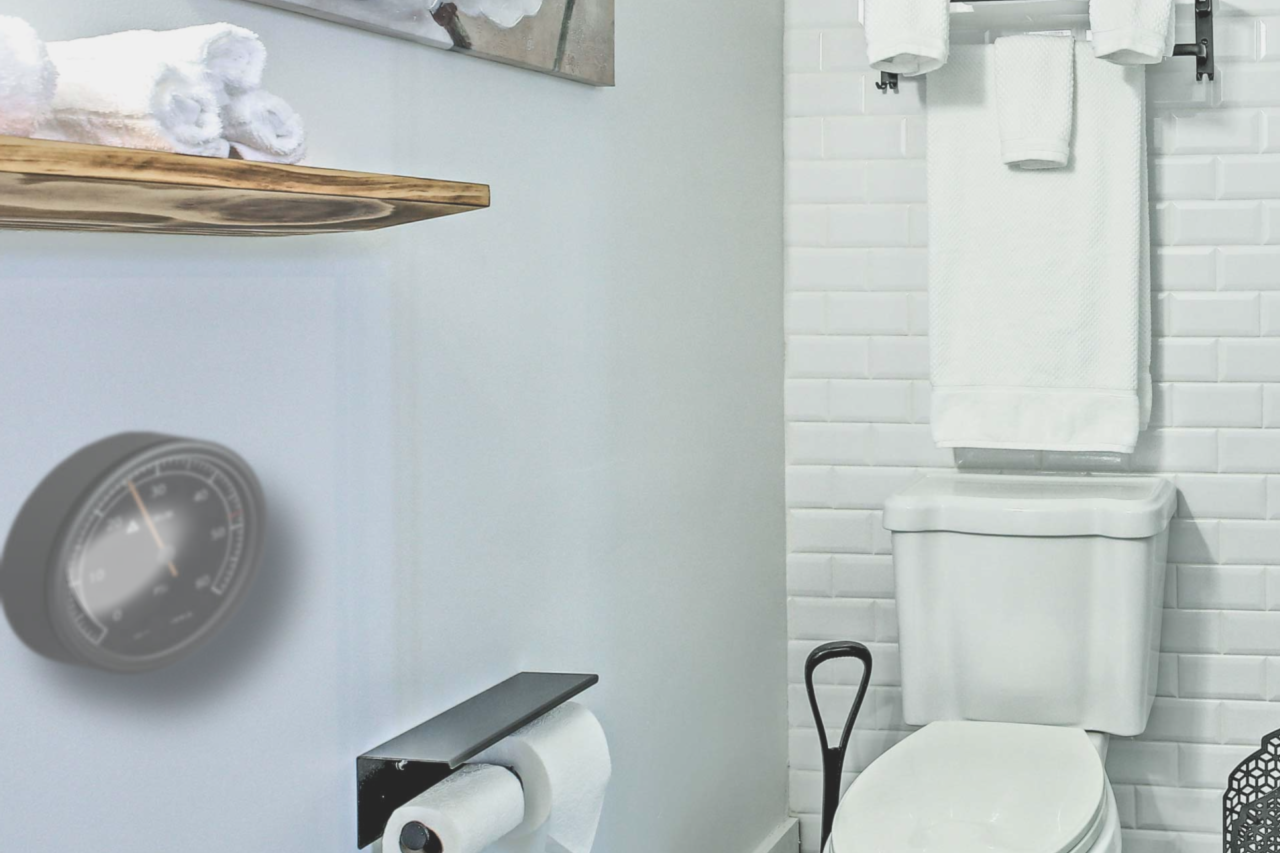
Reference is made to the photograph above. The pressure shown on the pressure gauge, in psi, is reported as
25 psi
